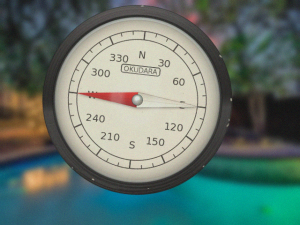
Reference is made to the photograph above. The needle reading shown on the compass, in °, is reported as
270 °
